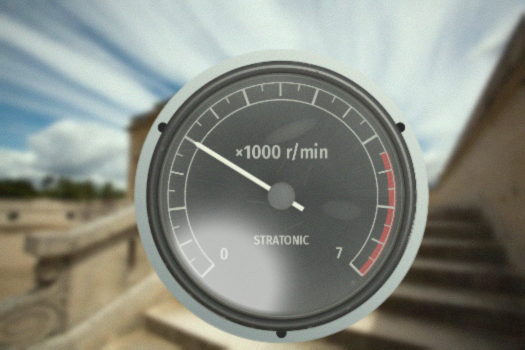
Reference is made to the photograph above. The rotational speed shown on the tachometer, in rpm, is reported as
2000 rpm
